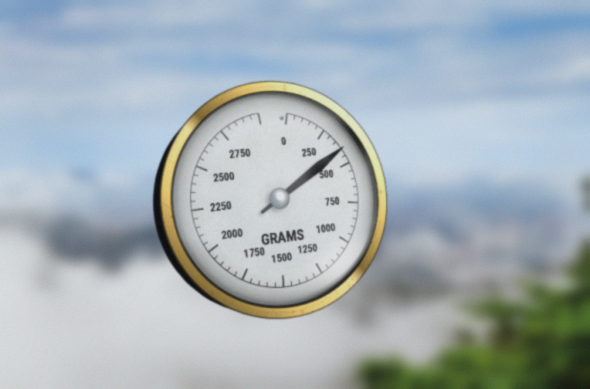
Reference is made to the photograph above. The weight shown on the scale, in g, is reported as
400 g
